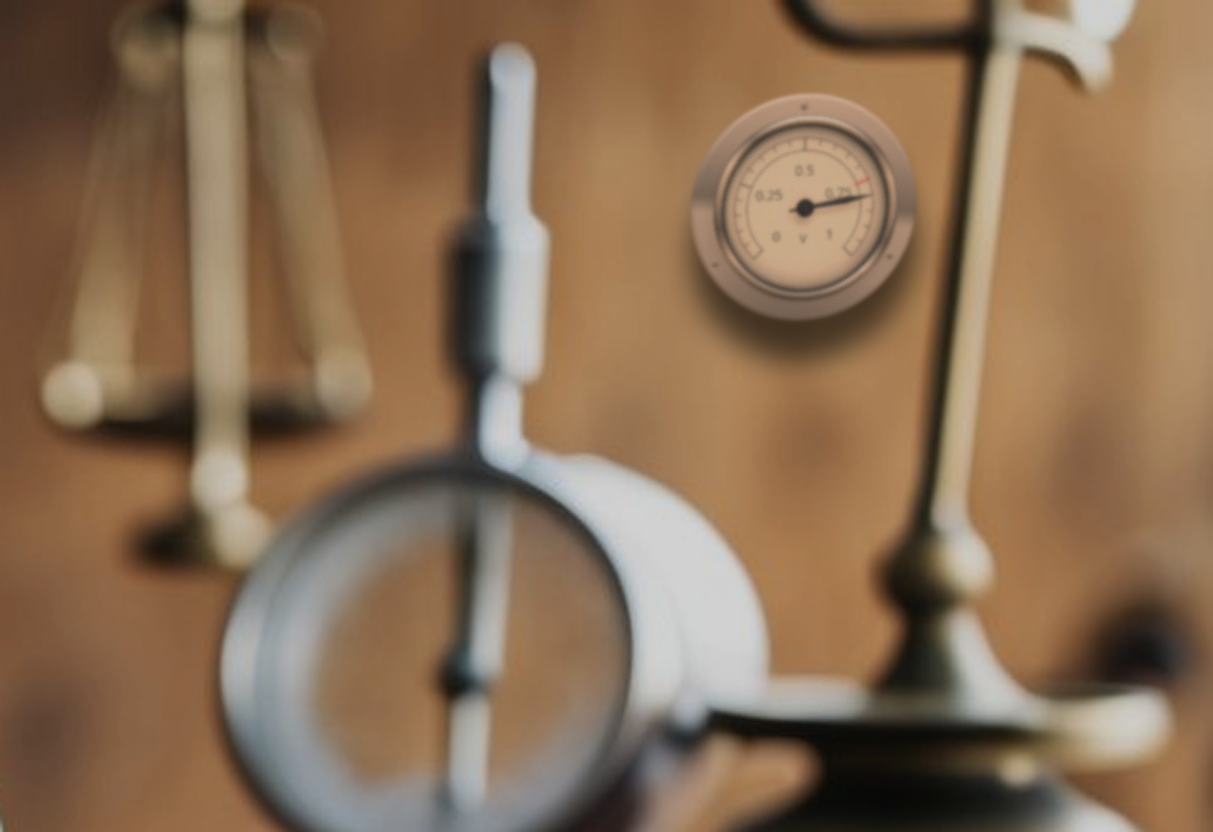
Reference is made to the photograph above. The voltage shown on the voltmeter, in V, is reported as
0.8 V
